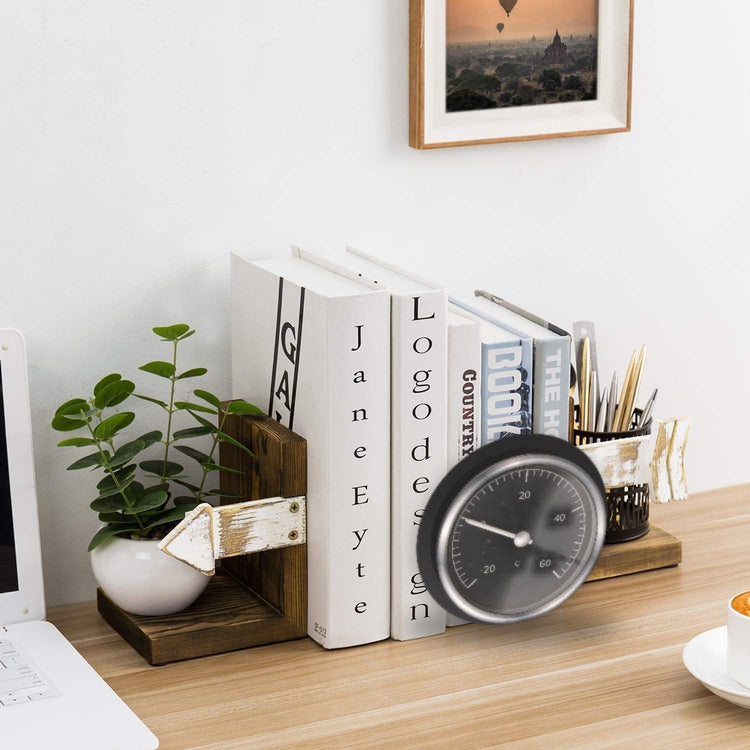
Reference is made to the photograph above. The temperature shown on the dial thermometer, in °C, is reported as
0 °C
